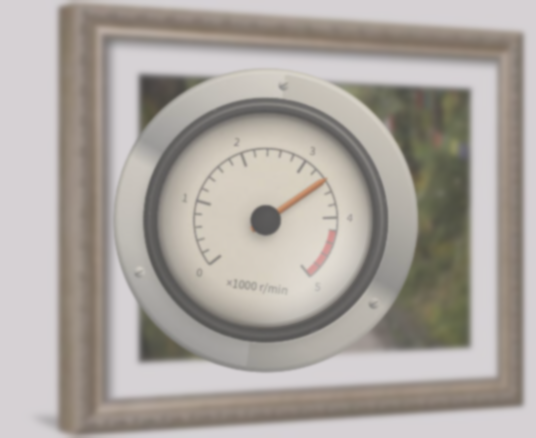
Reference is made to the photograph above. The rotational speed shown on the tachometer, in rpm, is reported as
3400 rpm
